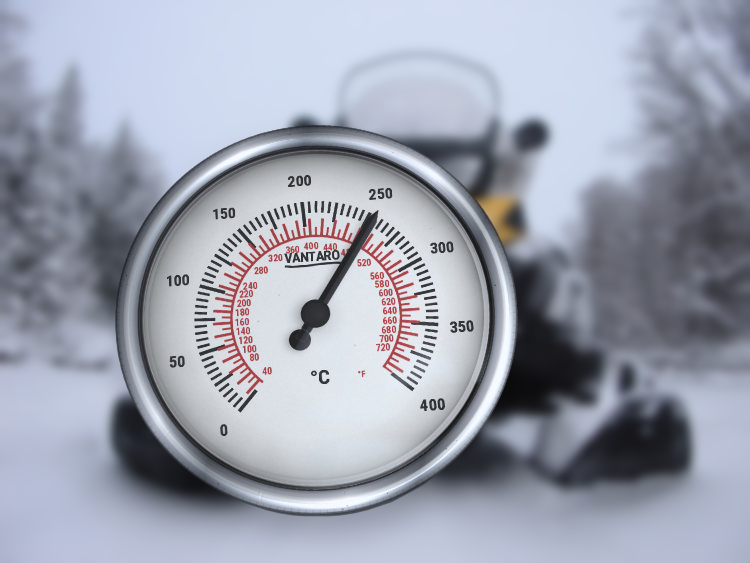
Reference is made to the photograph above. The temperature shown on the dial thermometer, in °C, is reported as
255 °C
